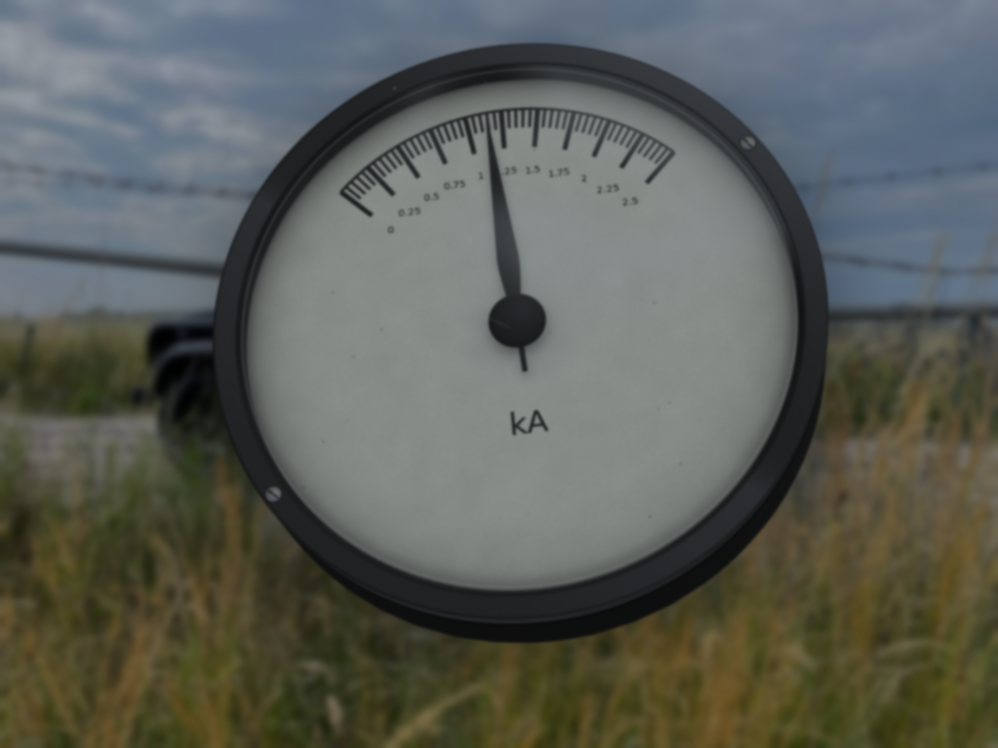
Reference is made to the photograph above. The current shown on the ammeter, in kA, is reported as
1.15 kA
